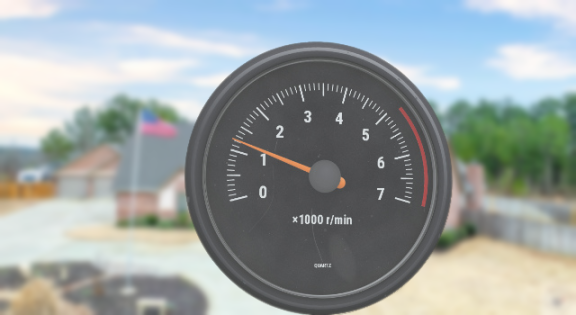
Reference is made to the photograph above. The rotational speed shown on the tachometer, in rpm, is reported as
1200 rpm
